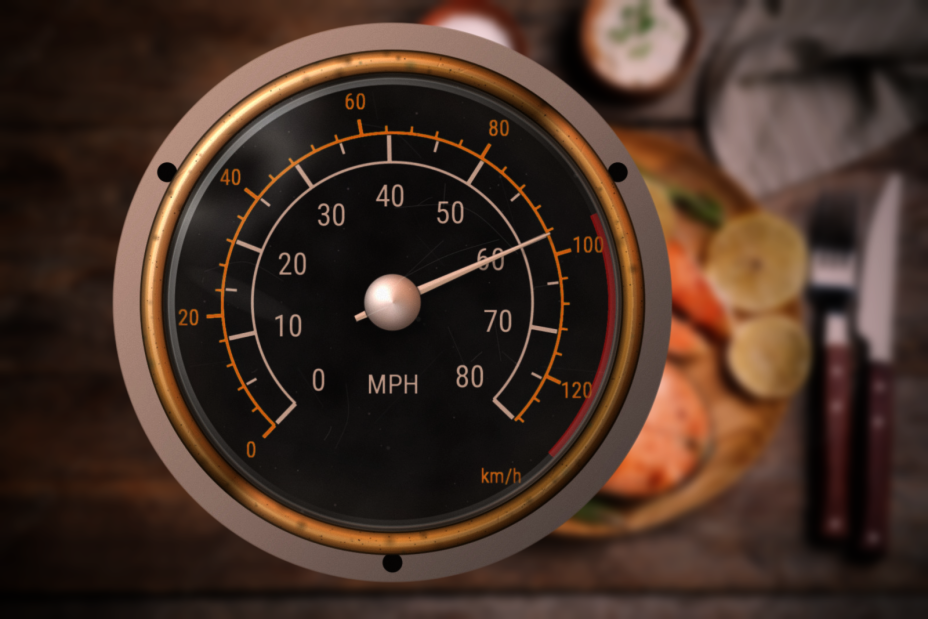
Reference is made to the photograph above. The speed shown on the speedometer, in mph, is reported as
60 mph
